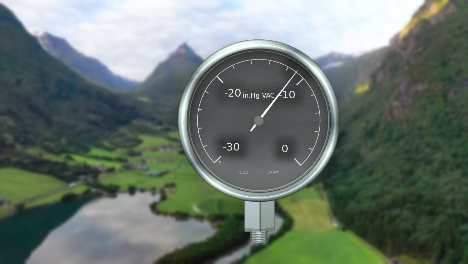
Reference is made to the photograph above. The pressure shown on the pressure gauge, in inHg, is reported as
-11 inHg
